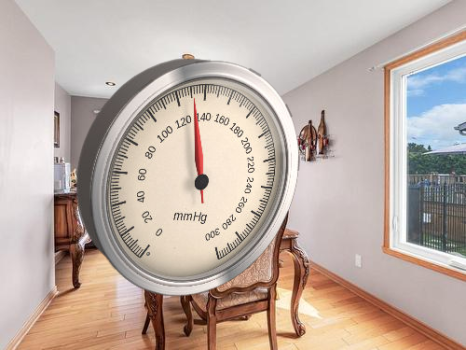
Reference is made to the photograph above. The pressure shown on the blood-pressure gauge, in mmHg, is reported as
130 mmHg
